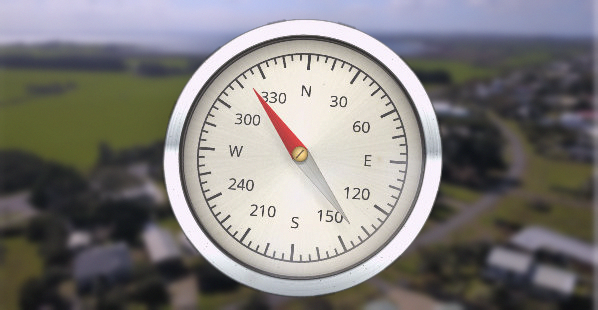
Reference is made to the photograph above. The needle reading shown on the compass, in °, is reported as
320 °
